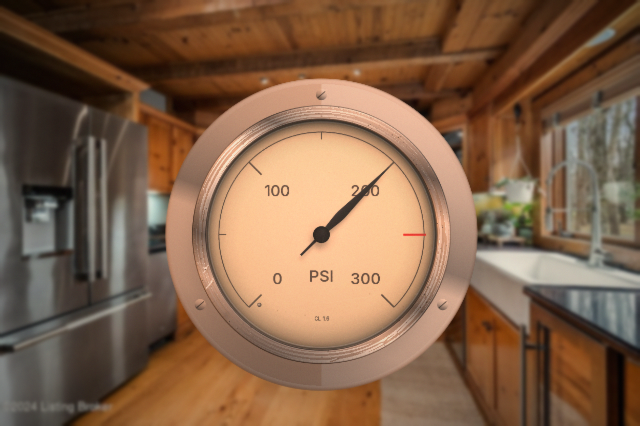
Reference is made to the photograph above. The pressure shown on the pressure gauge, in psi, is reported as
200 psi
